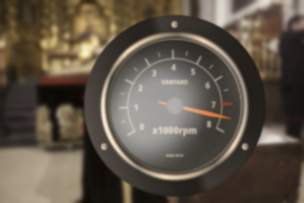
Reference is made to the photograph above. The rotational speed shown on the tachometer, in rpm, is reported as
7500 rpm
